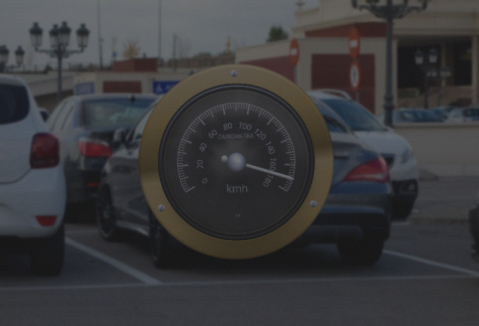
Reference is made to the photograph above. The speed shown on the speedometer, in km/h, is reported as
170 km/h
